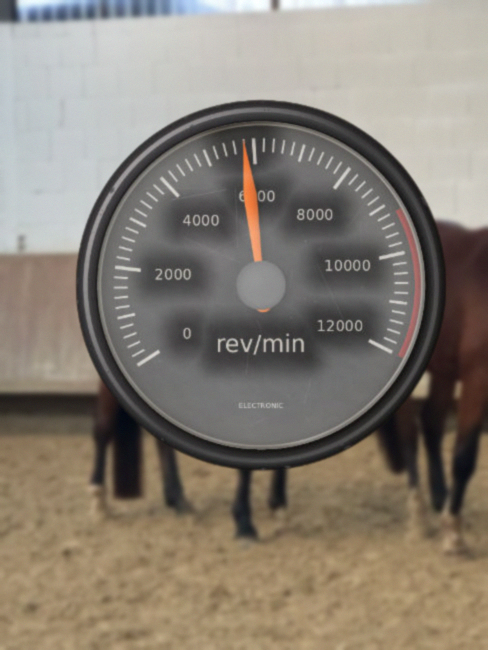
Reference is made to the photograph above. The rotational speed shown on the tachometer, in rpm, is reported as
5800 rpm
